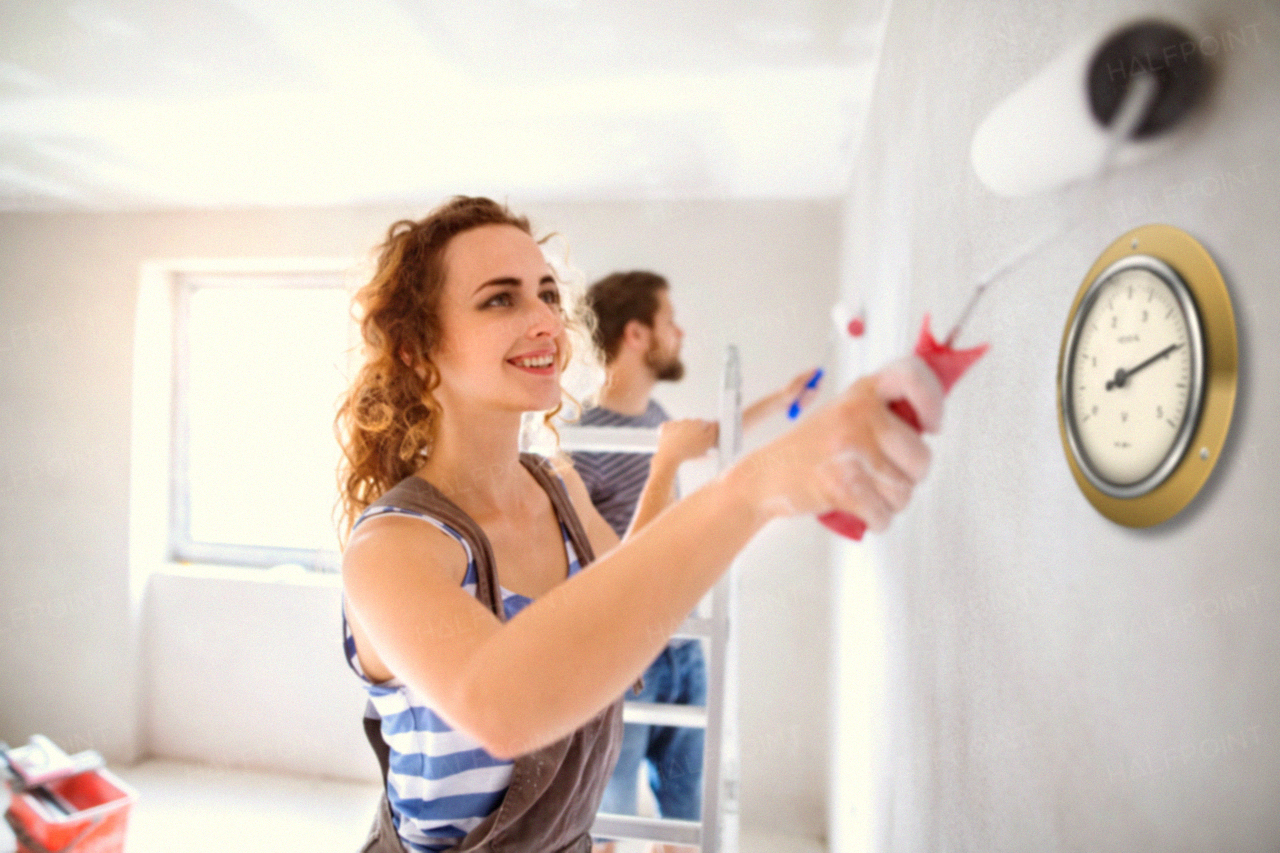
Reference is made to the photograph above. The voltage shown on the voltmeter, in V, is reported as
4 V
